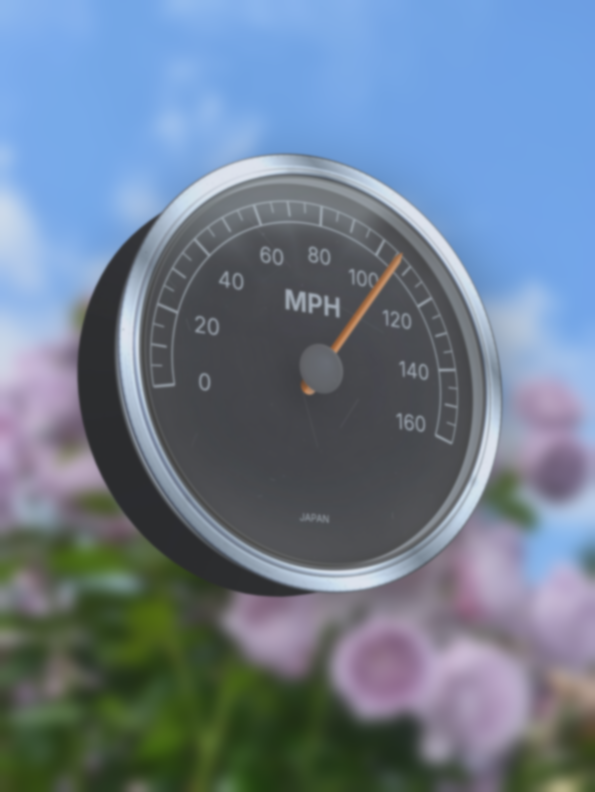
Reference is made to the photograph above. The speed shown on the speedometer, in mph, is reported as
105 mph
